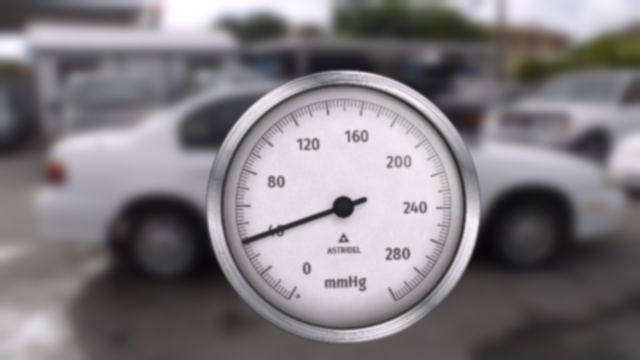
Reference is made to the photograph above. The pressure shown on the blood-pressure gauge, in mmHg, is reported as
40 mmHg
